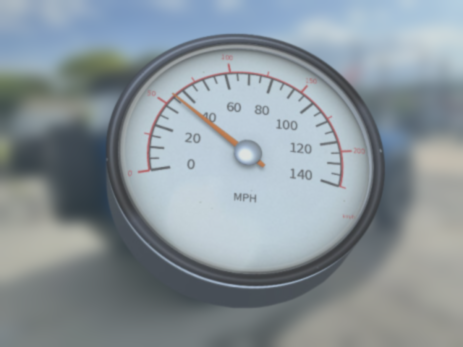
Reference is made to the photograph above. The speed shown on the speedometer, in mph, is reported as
35 mph
